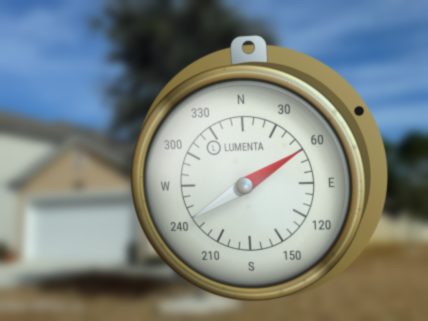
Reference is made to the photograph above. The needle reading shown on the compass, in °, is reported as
60 °
